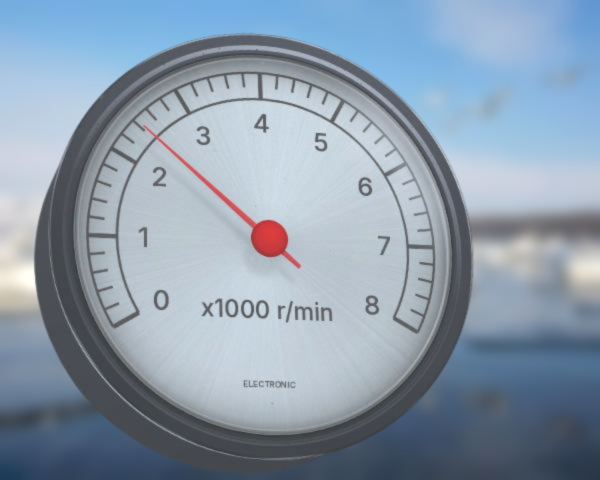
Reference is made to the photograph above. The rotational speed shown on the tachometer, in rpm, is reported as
2400 rpm
